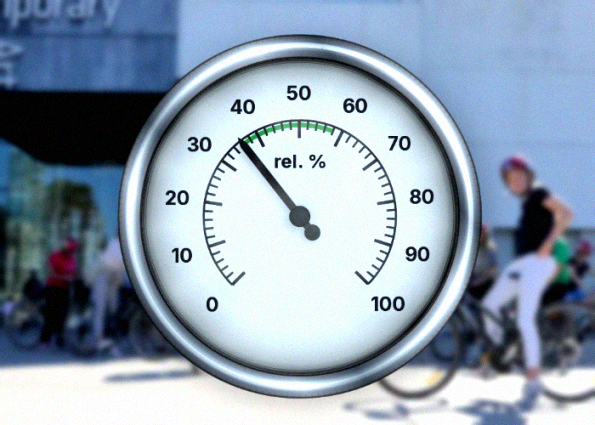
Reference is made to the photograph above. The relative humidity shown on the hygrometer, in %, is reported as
36 %
